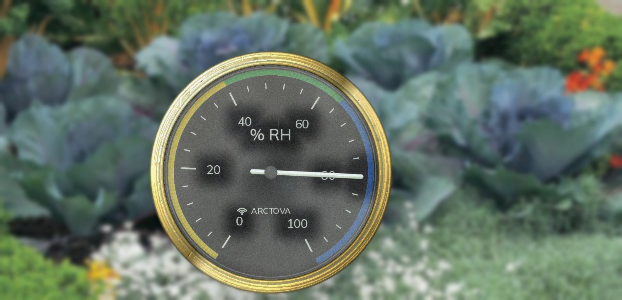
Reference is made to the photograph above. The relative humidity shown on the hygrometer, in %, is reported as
80 %
